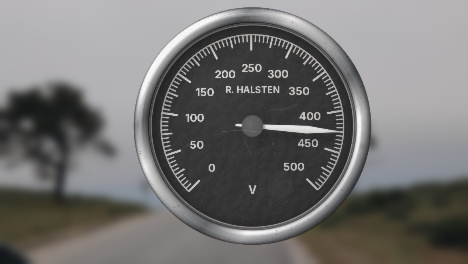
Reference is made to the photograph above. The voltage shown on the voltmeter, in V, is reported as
425 V
